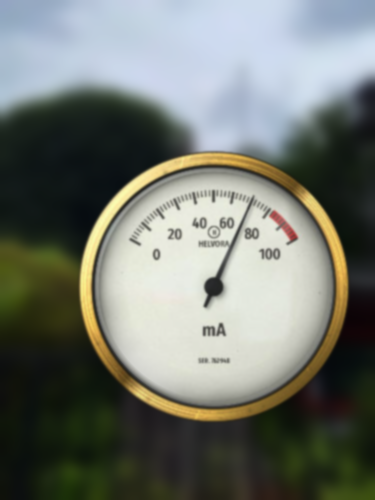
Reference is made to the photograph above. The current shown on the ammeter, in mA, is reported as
70 mA
